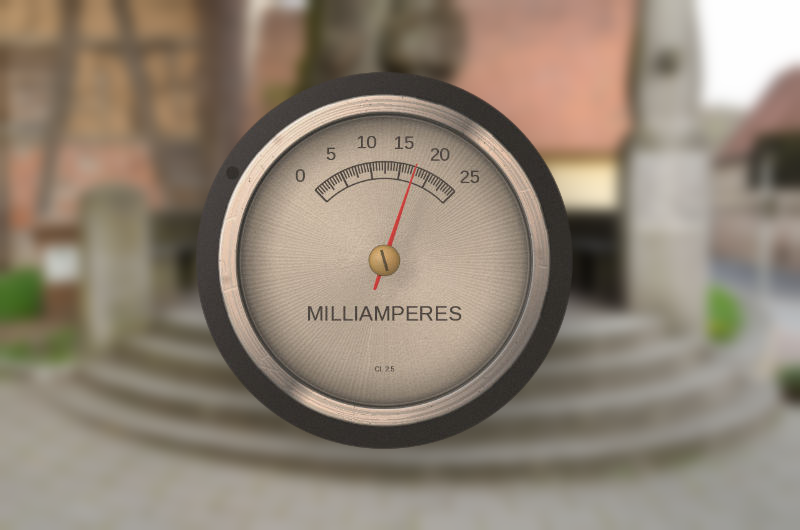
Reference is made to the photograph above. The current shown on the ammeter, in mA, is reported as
17.5 mA
